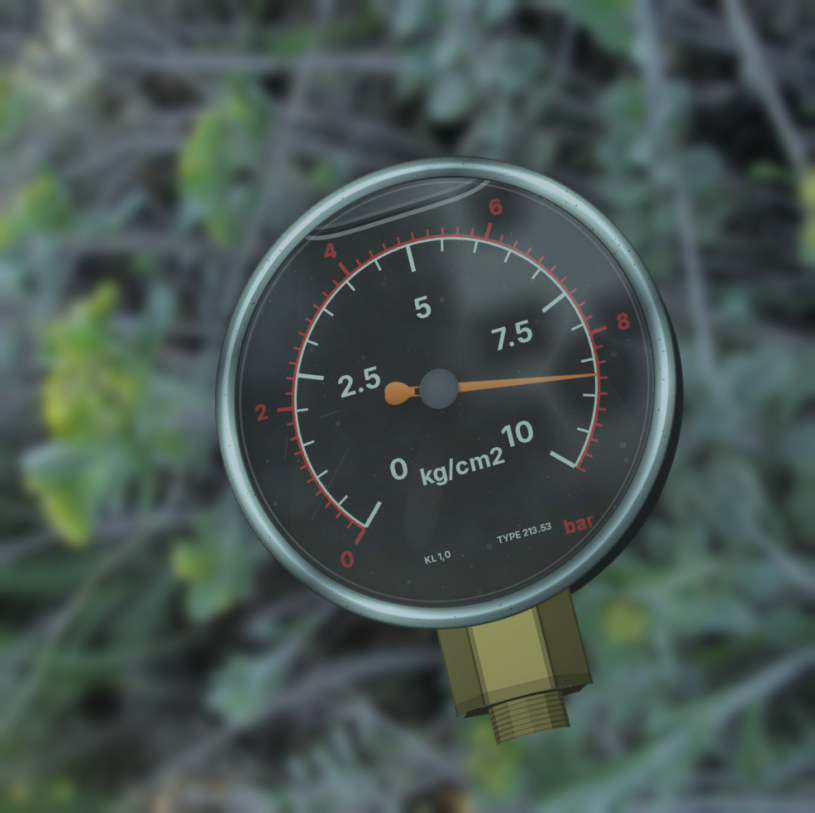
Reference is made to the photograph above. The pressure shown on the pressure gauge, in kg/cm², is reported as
8.75 kg/cm²
